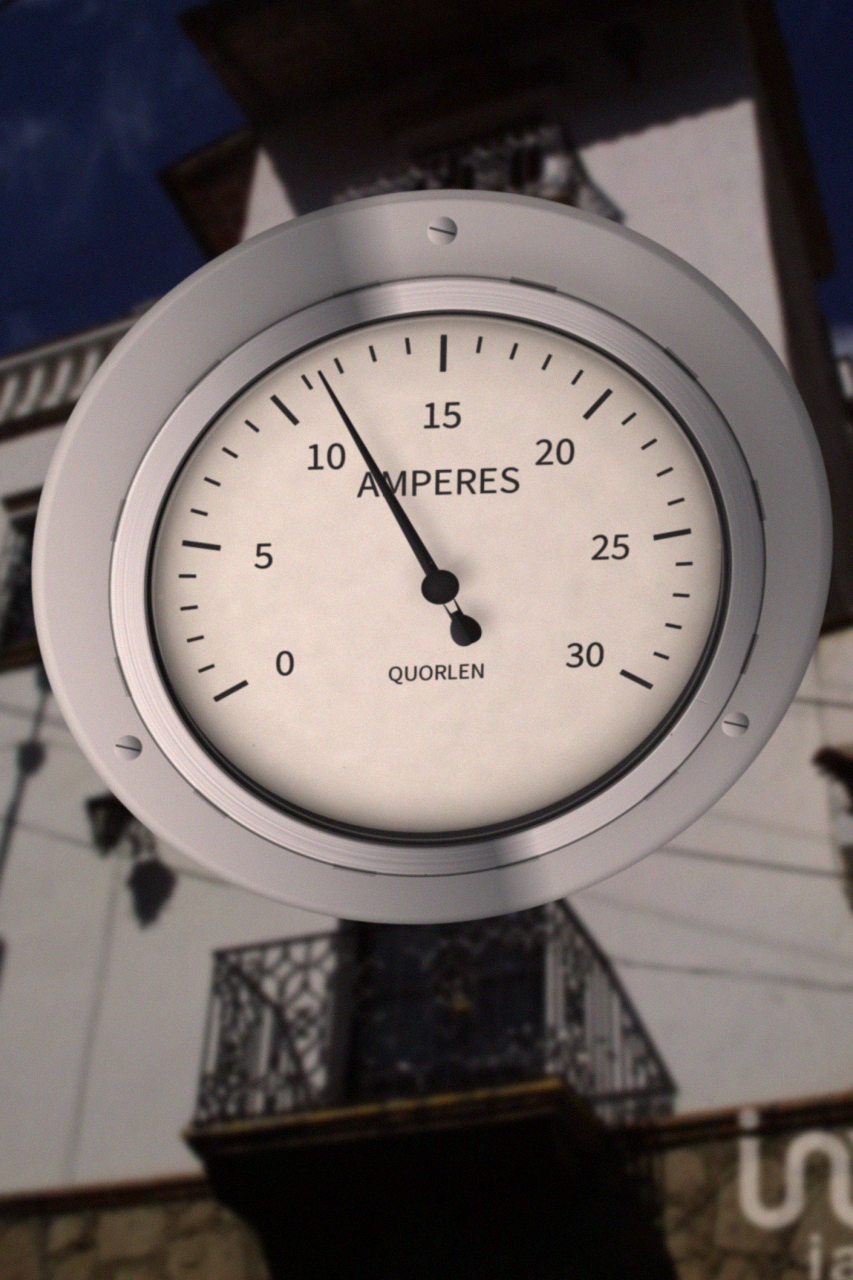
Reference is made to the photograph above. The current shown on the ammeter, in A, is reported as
11.5 A
